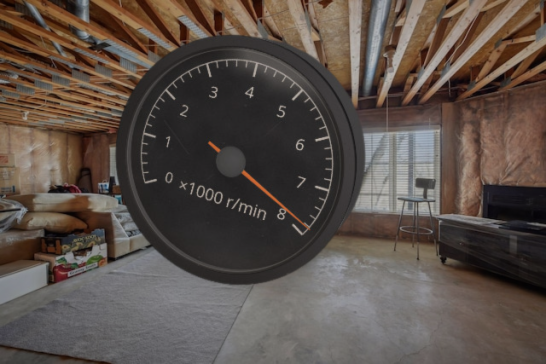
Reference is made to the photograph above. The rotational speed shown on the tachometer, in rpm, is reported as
7800 rpm
